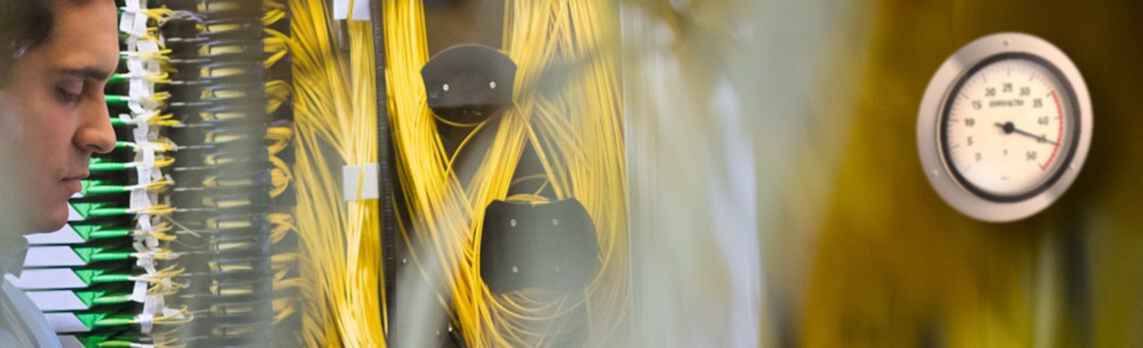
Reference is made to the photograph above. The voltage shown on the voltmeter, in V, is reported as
45 V
